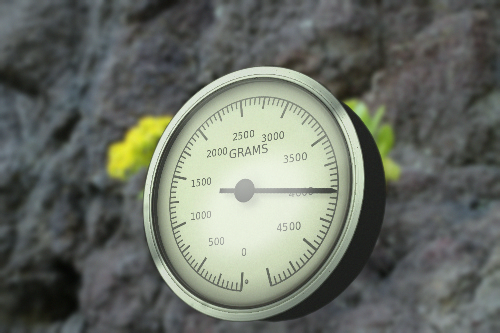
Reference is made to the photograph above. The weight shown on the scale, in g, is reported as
4000 g
